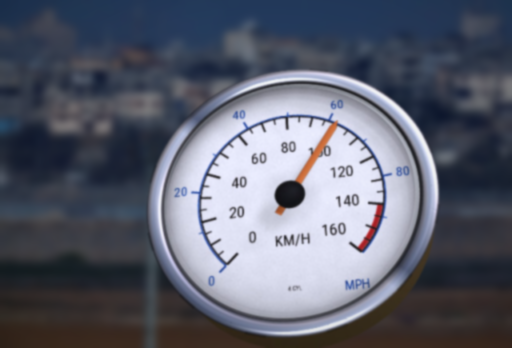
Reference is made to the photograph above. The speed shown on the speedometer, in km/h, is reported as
100 km/h
